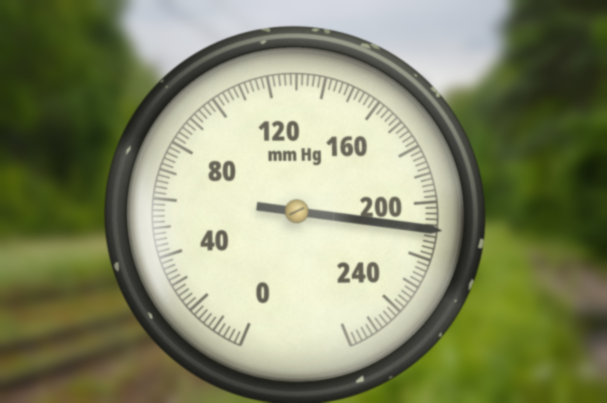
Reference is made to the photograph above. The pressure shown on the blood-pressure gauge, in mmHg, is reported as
210 mmHg
